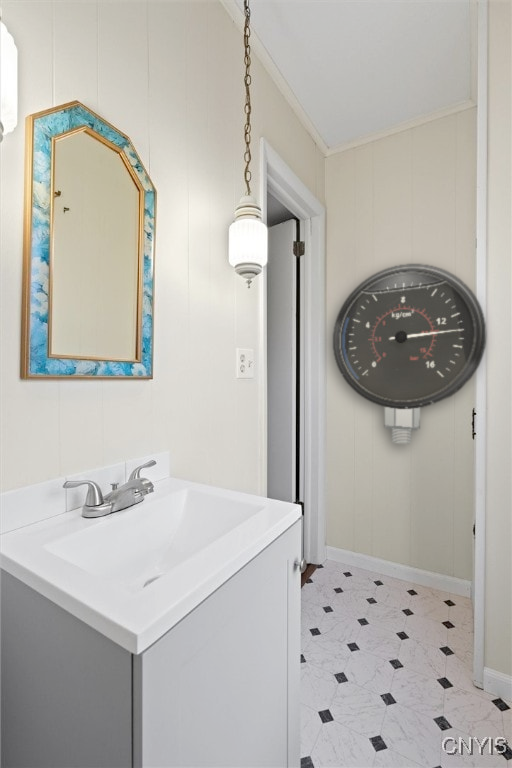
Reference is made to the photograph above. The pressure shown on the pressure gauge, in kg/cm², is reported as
13 kg/cm²
